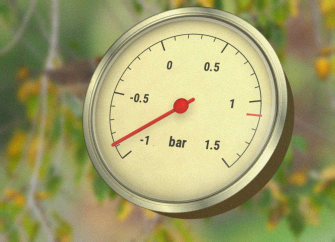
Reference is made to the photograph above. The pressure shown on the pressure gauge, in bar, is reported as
-0.9 bar
